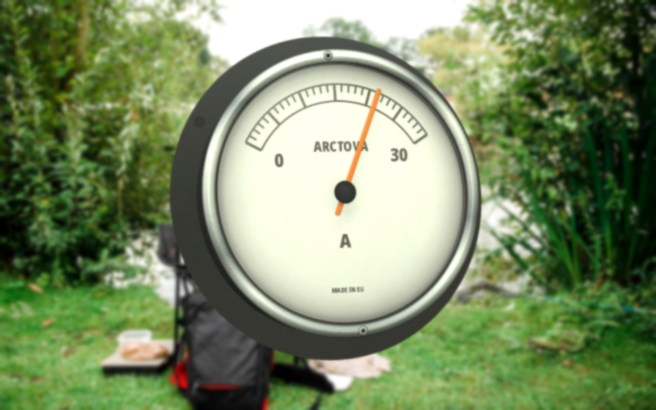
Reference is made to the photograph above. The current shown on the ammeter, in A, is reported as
21 A
